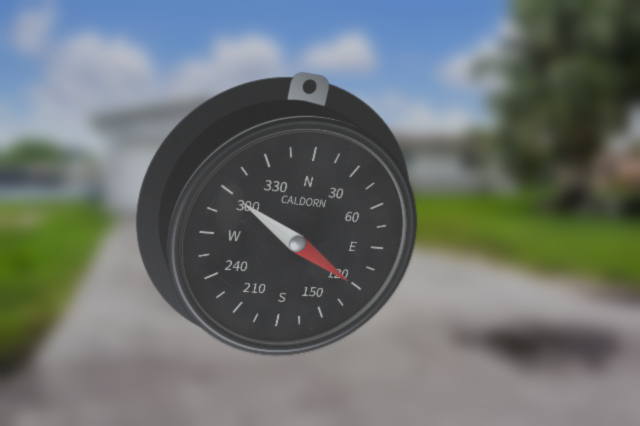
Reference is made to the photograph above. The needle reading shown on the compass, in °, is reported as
120 °
